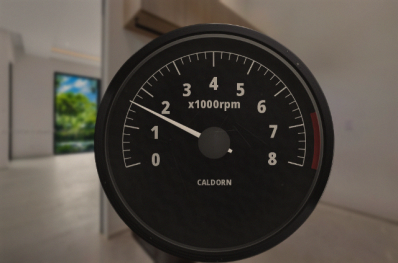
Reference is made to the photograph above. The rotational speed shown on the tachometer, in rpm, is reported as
1600 rpm
